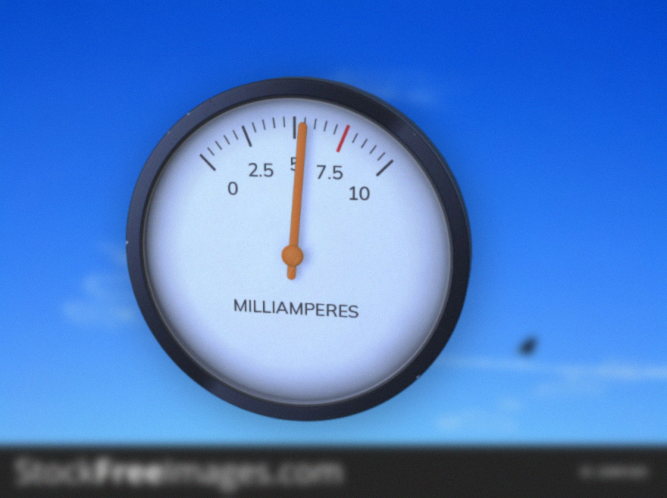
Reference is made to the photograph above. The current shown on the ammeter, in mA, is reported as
5.5 mA
